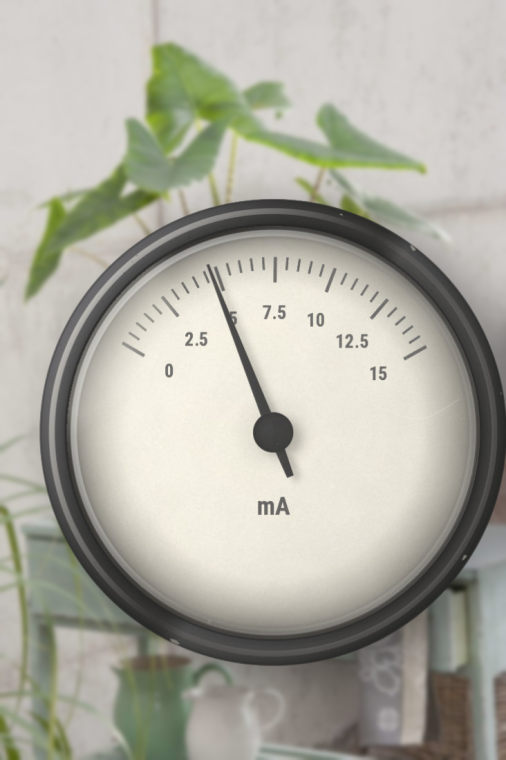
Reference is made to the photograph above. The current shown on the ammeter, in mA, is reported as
4.75 mA
